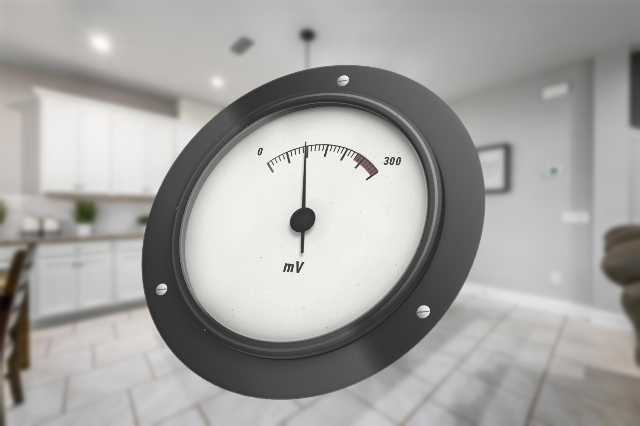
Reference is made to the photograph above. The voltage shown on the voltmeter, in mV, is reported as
100 mV
